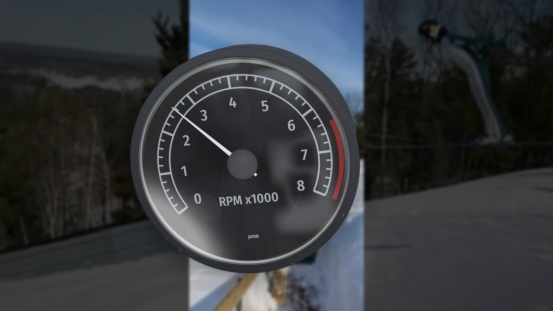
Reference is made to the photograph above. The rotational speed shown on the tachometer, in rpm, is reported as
2600 rpm
